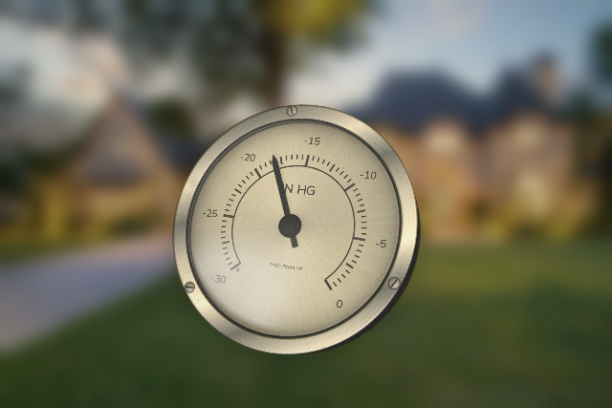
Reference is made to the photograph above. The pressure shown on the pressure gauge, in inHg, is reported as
-18 inHg
